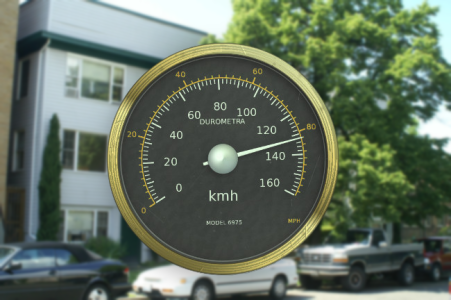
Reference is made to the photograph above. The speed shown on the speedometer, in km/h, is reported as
132 km/h
